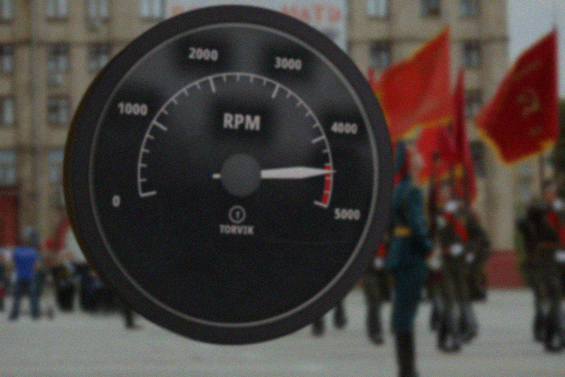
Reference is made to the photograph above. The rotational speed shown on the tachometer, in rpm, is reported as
4500 rpm
